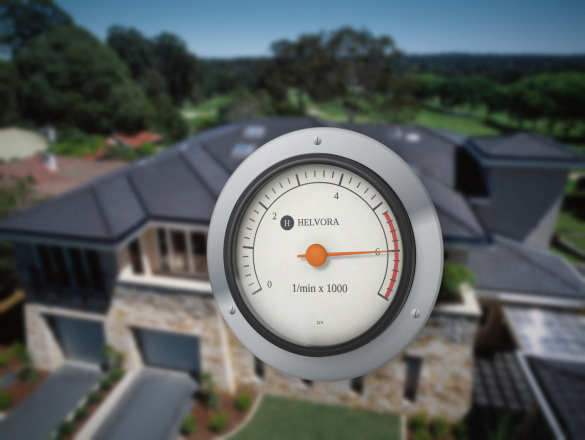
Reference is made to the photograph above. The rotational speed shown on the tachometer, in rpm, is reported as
6000 rpm
